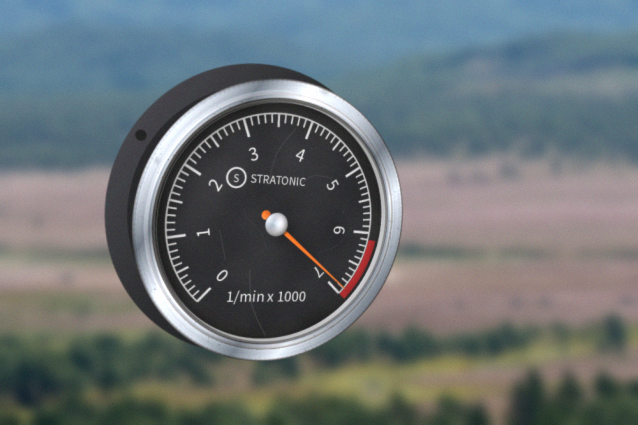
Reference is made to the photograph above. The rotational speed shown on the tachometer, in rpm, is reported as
6900 rpm
